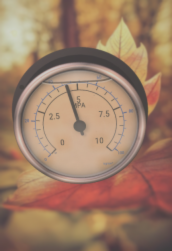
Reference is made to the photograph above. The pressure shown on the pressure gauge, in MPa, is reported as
4.5 MPa
